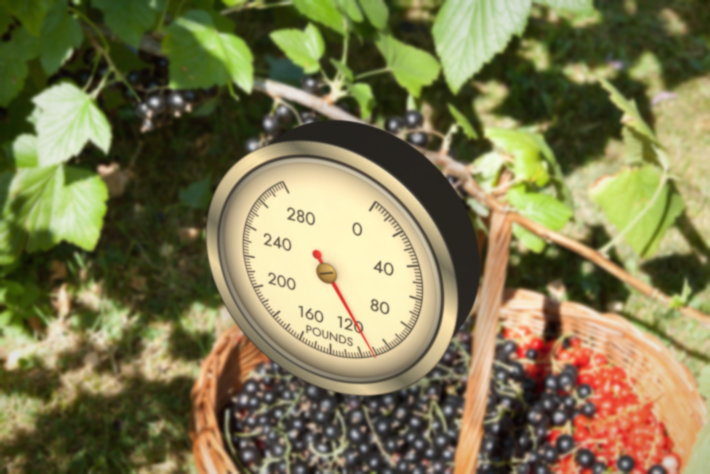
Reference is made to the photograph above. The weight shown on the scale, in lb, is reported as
110 lb
